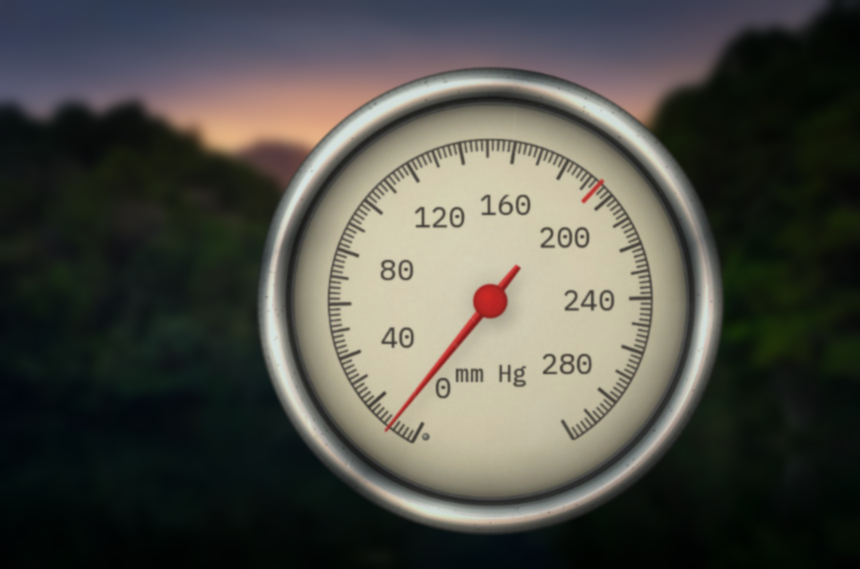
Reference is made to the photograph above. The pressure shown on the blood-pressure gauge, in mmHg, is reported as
10 mmHg
